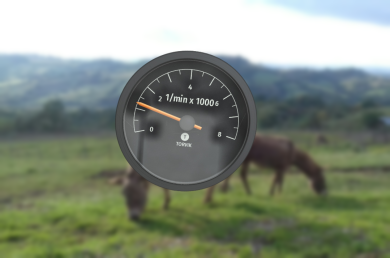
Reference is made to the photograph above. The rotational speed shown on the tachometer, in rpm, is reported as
1250 rpm
